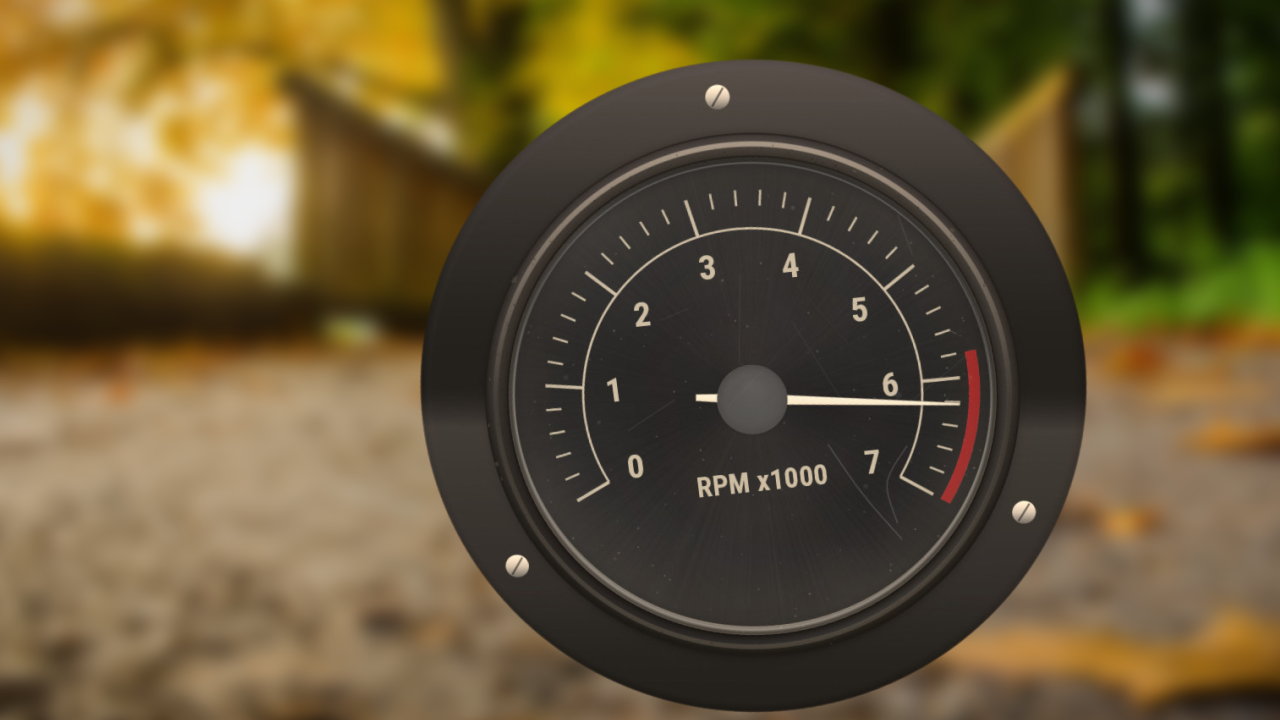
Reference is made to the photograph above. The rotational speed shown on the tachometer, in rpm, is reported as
6200 rpm
